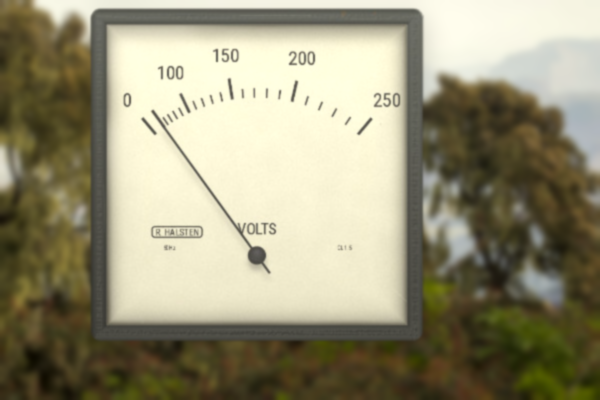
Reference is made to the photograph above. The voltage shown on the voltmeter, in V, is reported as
50 V
